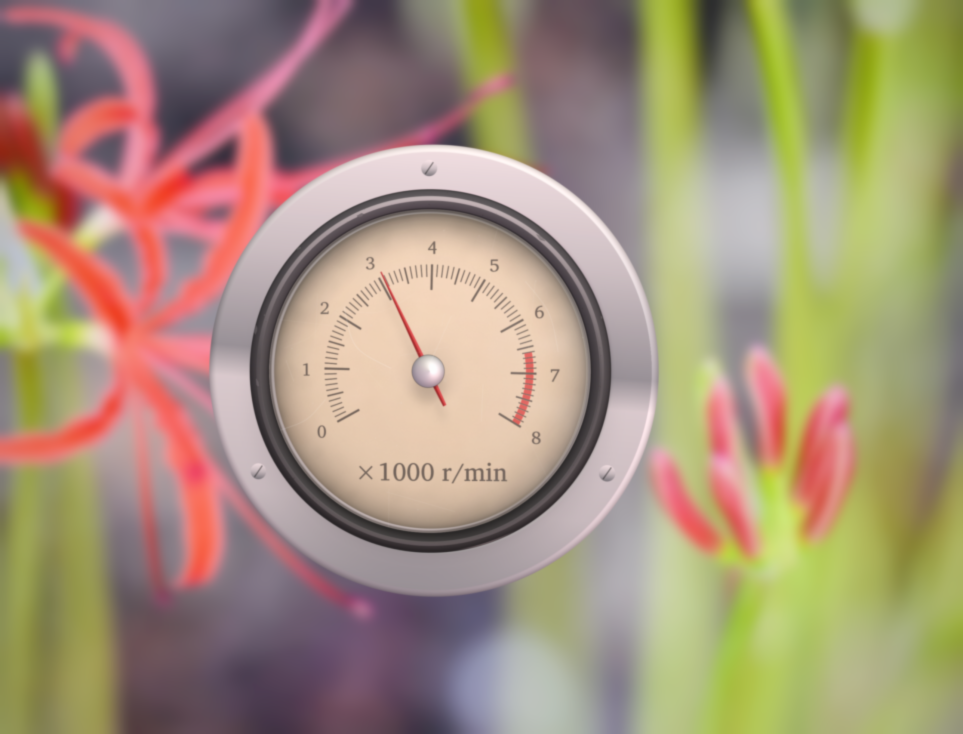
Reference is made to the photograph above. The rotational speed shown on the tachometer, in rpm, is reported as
3100 rpm
